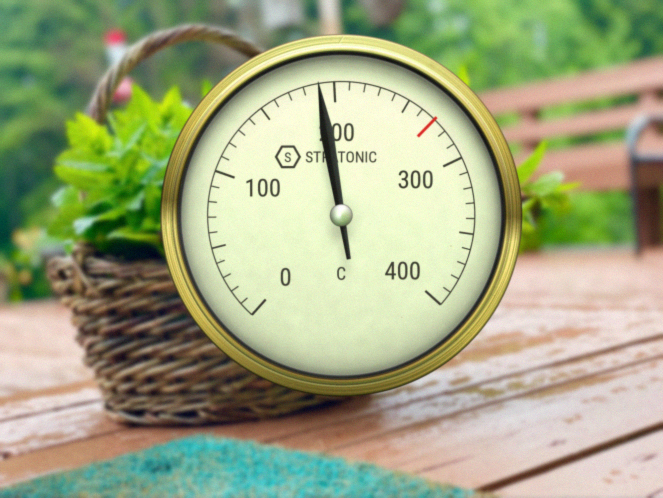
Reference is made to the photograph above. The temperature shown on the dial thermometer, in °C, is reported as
190 °C
